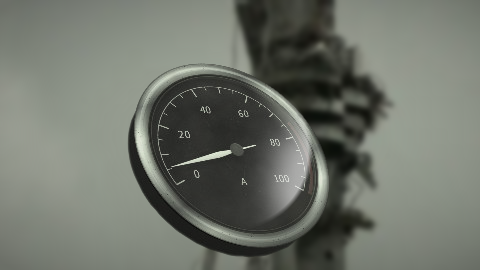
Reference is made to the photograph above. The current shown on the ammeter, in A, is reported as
5 A
